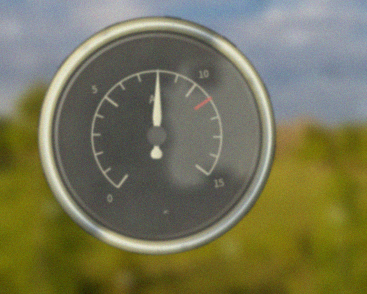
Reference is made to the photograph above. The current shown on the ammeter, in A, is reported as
8 A
